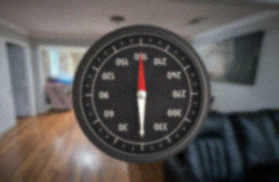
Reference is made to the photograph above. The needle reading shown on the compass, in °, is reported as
180 °
